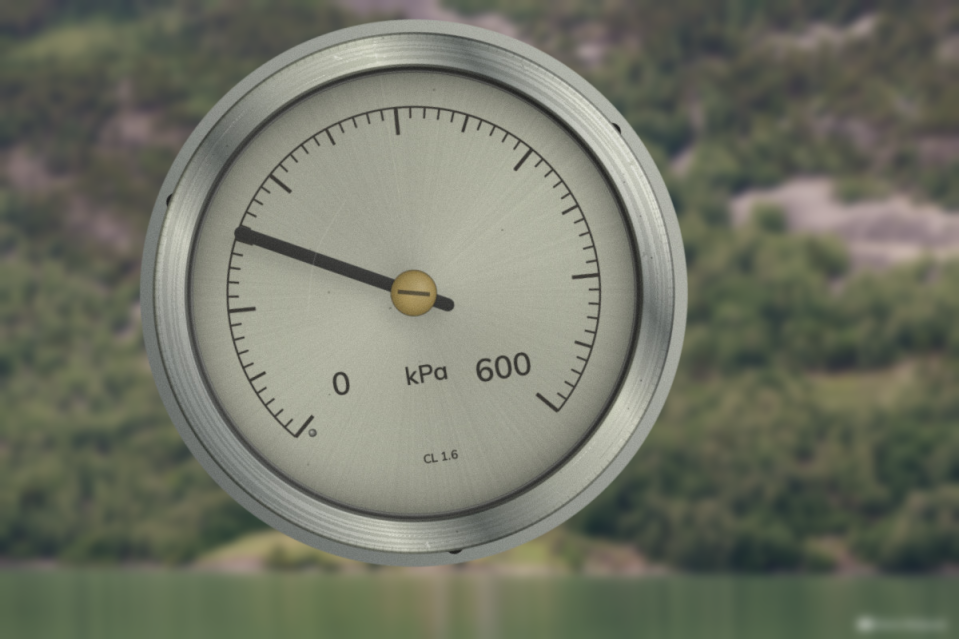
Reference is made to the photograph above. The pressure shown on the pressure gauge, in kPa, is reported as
155 kPa
